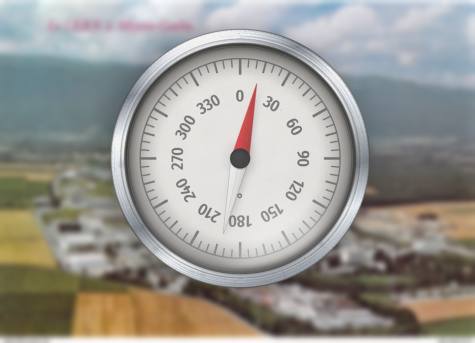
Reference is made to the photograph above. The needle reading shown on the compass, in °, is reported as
12.5 °
